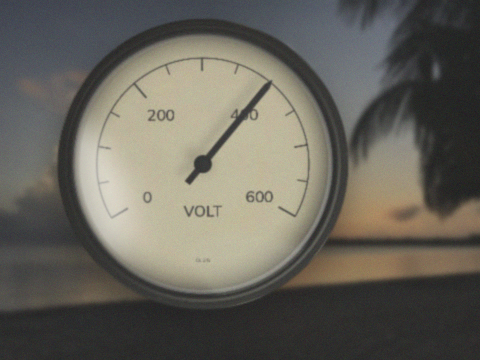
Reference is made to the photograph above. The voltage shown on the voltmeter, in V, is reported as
400 V
